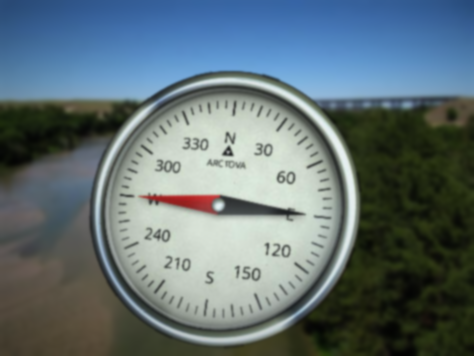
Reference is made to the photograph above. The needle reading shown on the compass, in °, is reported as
270 °
